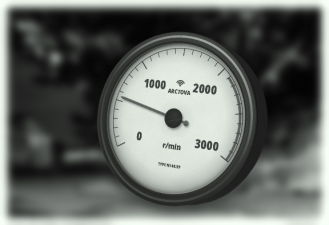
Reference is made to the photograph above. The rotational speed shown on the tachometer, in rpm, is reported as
550 rpm
